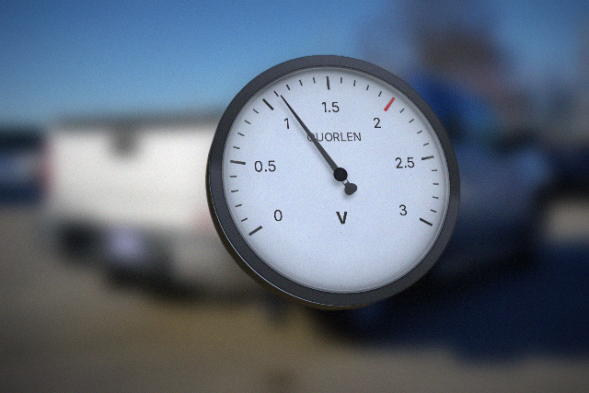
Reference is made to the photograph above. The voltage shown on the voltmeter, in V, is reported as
1.1 V
